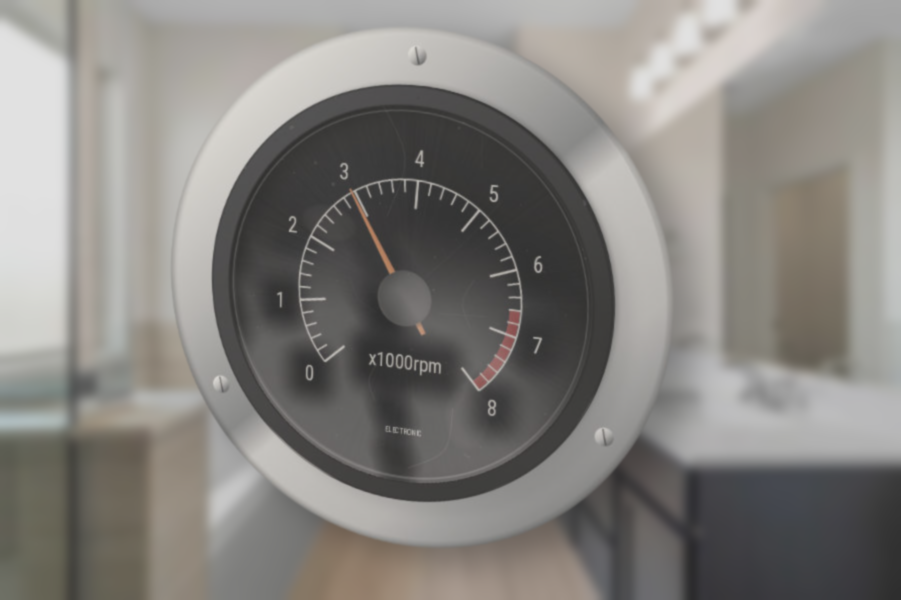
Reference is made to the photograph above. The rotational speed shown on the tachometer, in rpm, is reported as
3000 rpm
